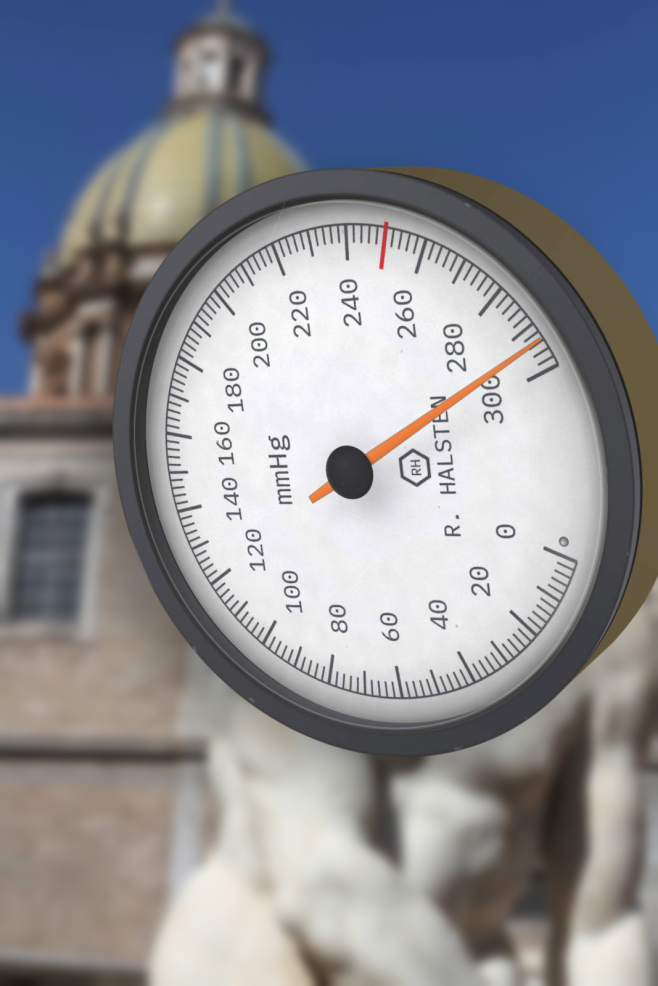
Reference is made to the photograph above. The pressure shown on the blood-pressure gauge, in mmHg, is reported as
294 mmHg
